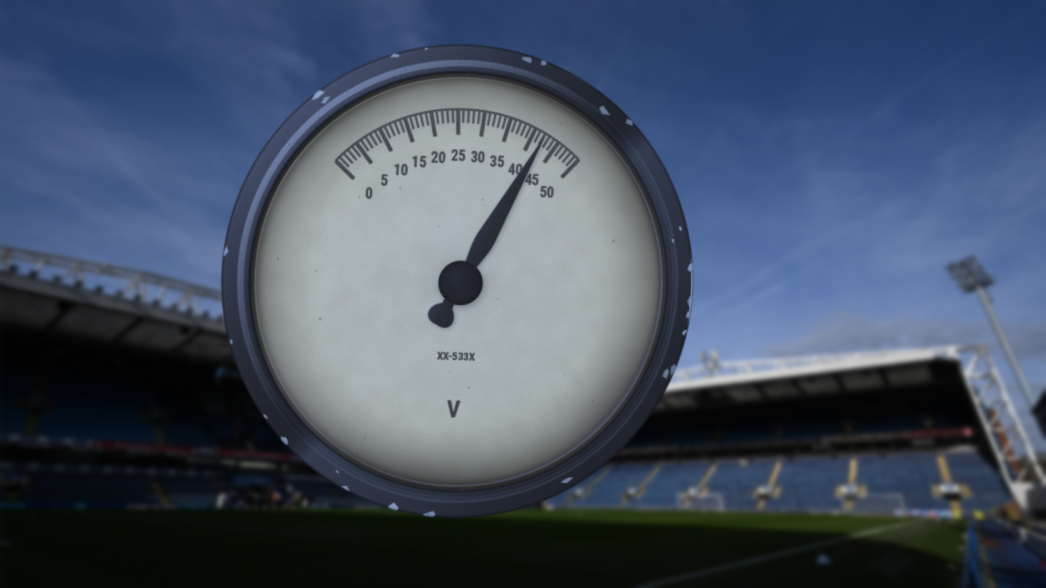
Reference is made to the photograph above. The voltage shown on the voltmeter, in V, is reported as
42 V
